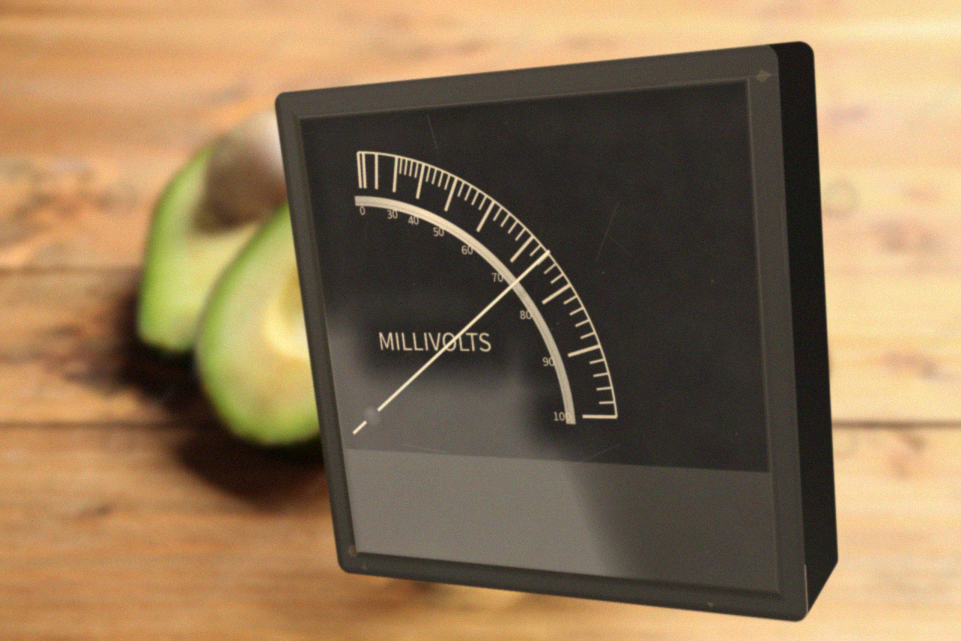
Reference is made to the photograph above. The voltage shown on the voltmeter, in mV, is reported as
74 mV
